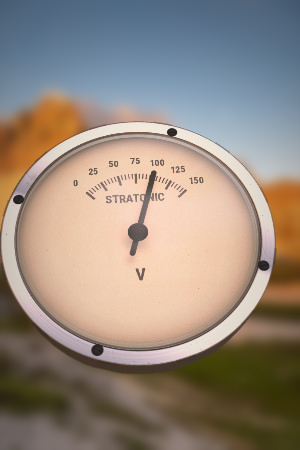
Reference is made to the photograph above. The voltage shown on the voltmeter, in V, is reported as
100 V
